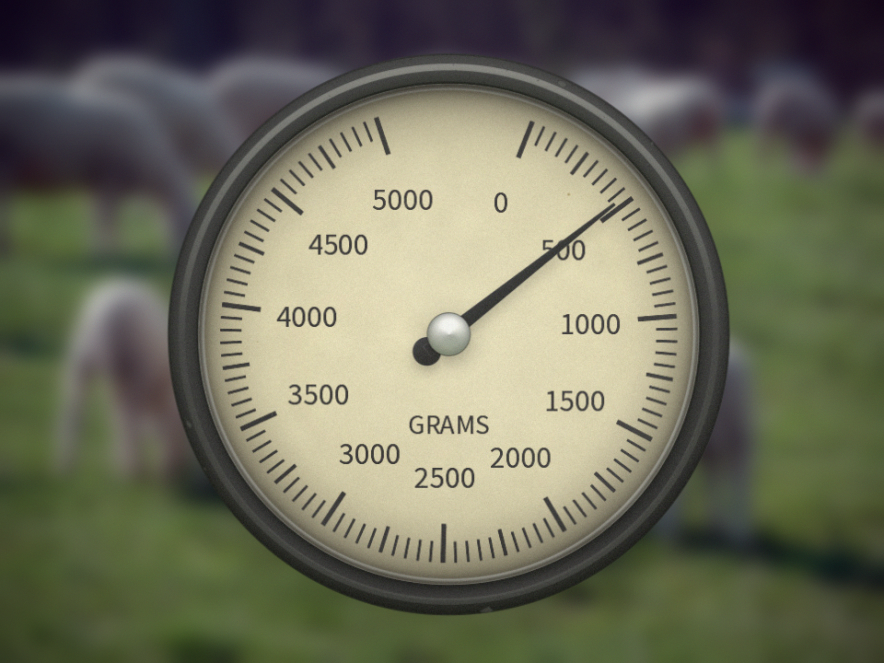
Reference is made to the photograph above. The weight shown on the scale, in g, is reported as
475 g
